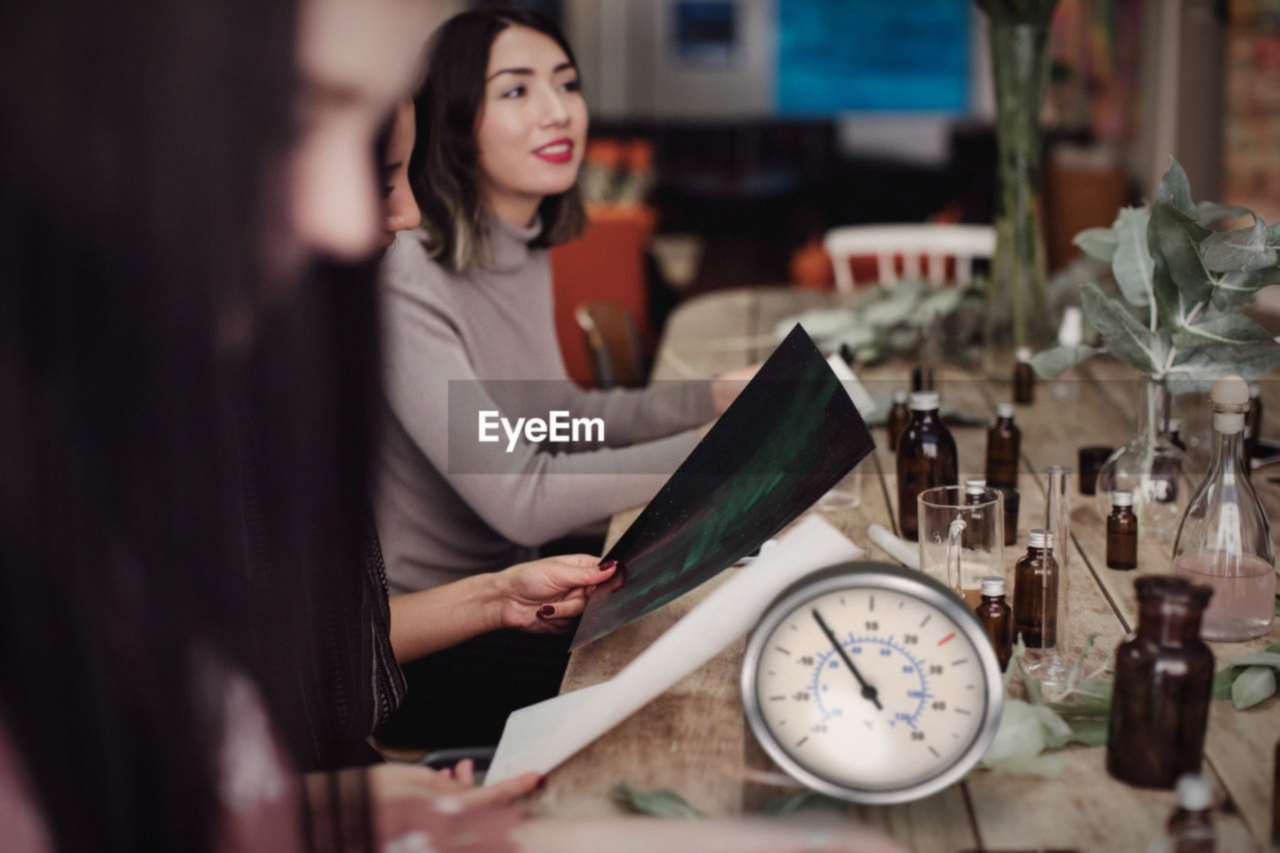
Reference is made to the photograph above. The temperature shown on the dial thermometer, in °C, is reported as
0 °C
